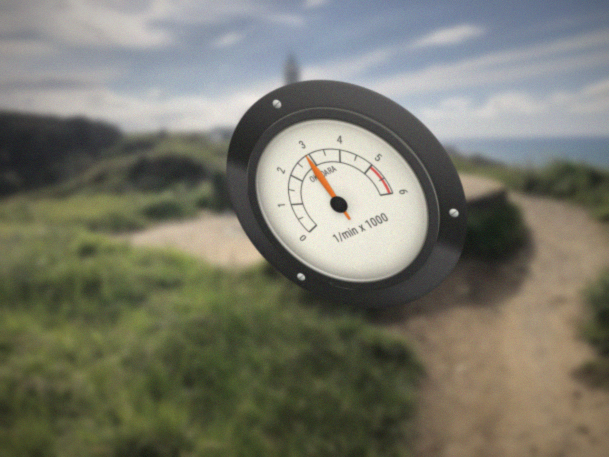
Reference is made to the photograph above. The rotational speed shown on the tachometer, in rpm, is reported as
3000 rpm
